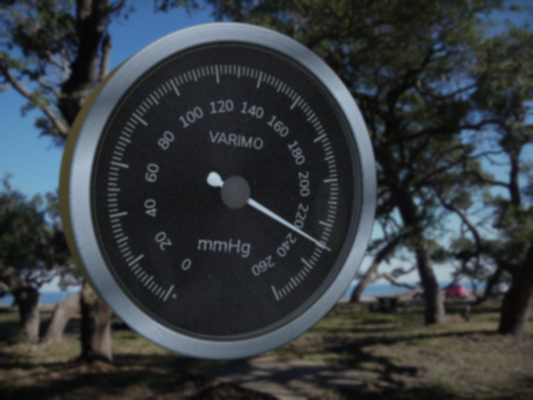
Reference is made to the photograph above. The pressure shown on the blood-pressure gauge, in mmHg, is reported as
230 mmHg
